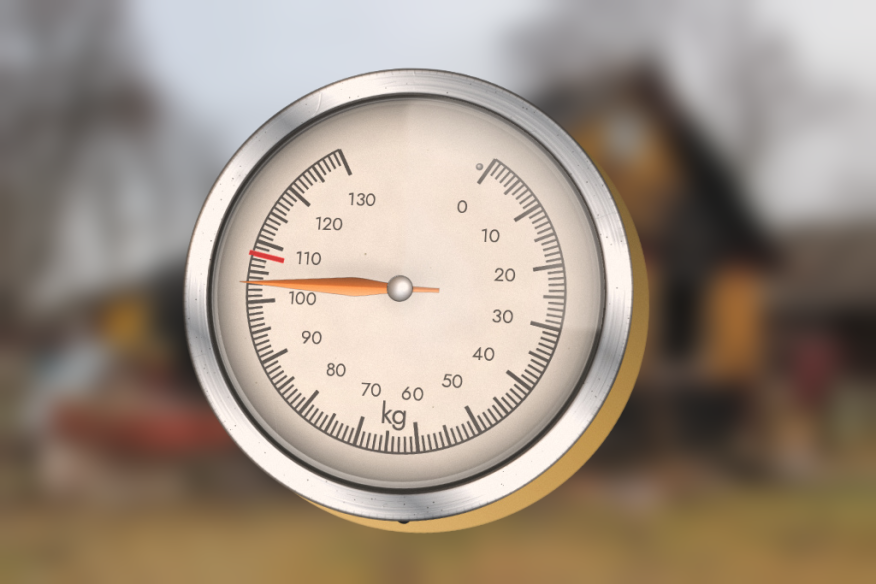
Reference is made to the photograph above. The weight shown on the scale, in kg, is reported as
103 kg
